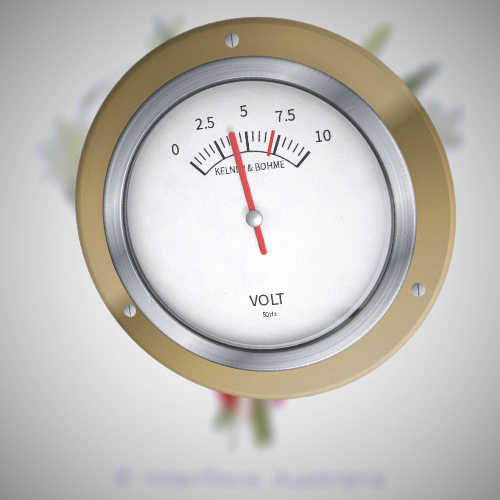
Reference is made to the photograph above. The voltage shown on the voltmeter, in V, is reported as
4 V
